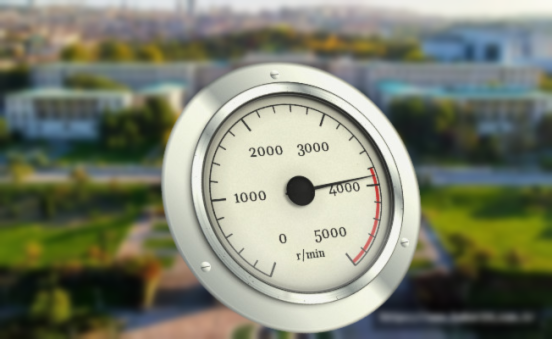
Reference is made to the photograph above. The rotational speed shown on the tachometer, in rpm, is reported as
3900 rpm
